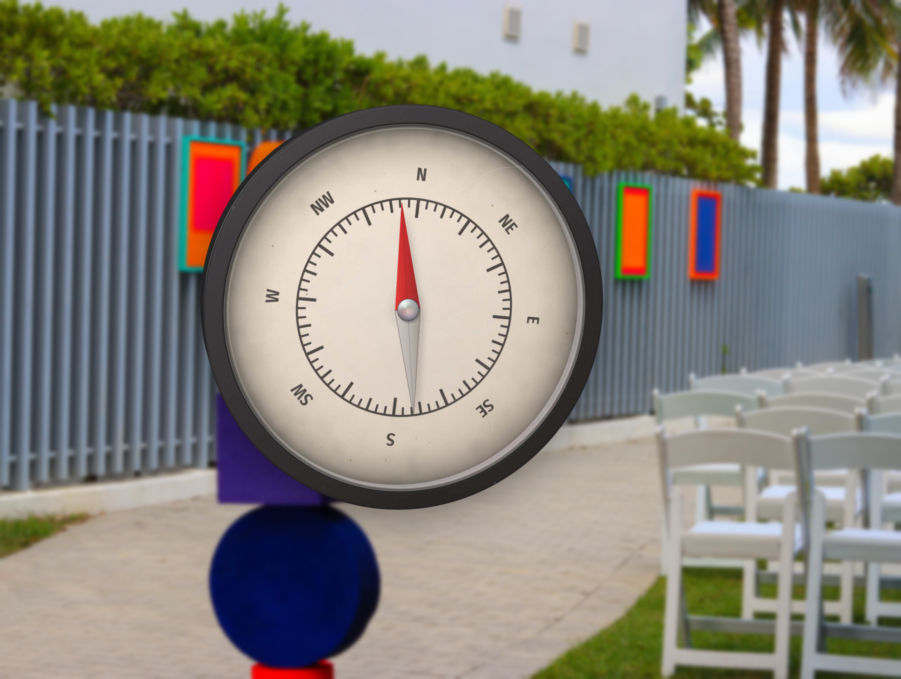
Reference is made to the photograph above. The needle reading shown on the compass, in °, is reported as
350 °
